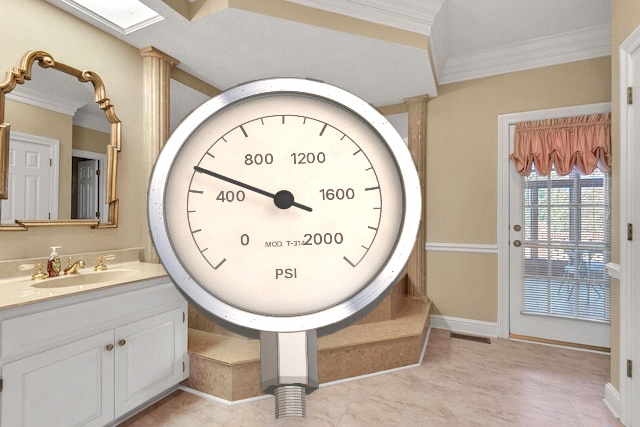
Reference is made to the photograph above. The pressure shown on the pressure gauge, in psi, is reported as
500 psi
